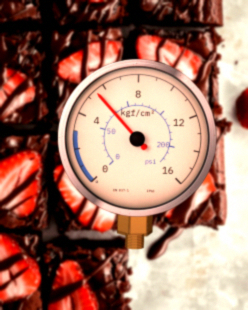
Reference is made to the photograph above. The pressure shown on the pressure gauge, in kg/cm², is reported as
5.5 kg/cm²
